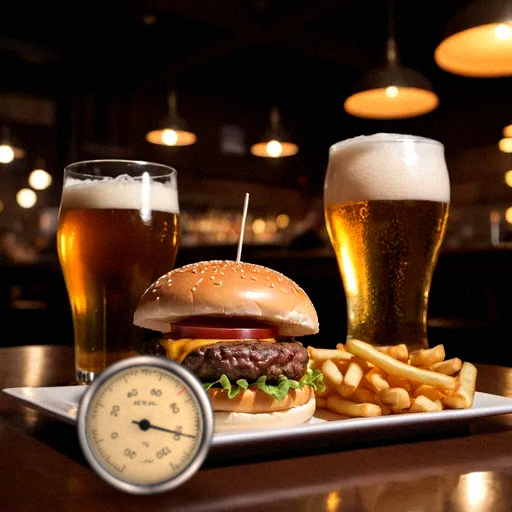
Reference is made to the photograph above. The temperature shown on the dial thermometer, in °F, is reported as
100 °F
